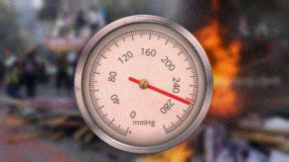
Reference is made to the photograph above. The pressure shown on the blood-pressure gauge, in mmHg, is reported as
260 mmHg
